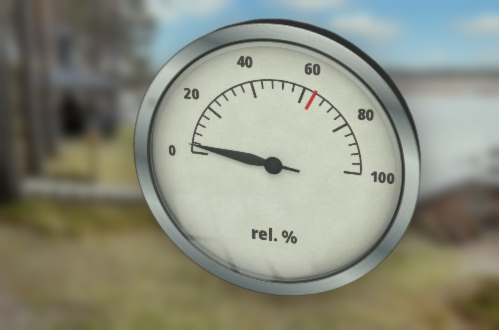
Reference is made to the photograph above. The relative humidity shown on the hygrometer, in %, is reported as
4 %
